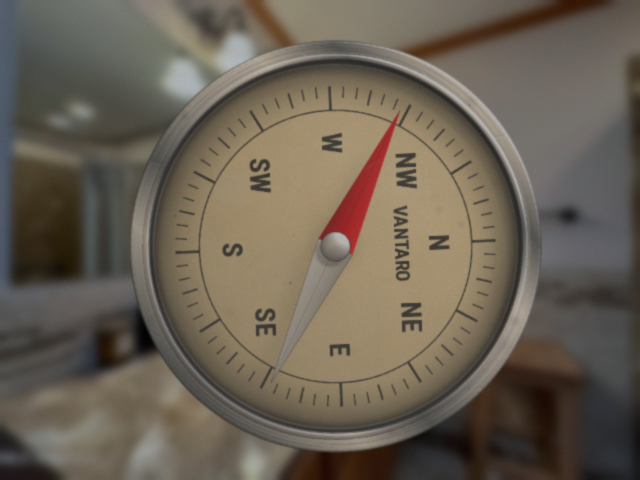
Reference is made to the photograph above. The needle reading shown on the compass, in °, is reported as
297.5 °
